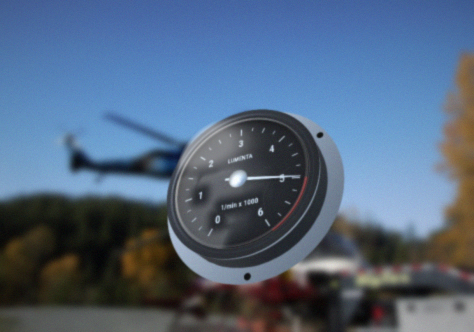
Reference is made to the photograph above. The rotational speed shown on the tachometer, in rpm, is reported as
5000 rpm
